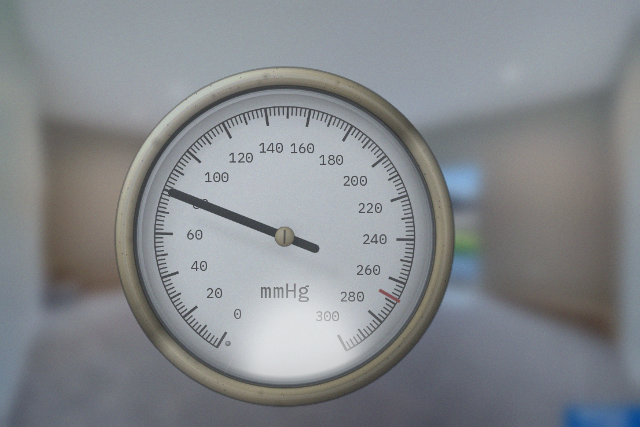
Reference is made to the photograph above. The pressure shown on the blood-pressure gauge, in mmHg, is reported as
80 mmHg
